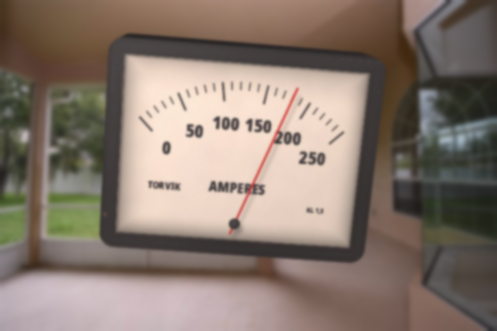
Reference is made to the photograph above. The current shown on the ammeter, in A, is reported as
180 A
